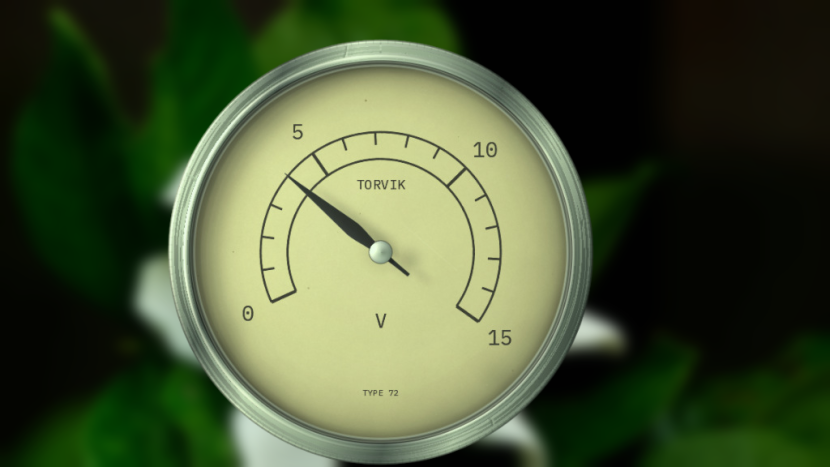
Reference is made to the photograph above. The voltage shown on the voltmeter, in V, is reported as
4 V
